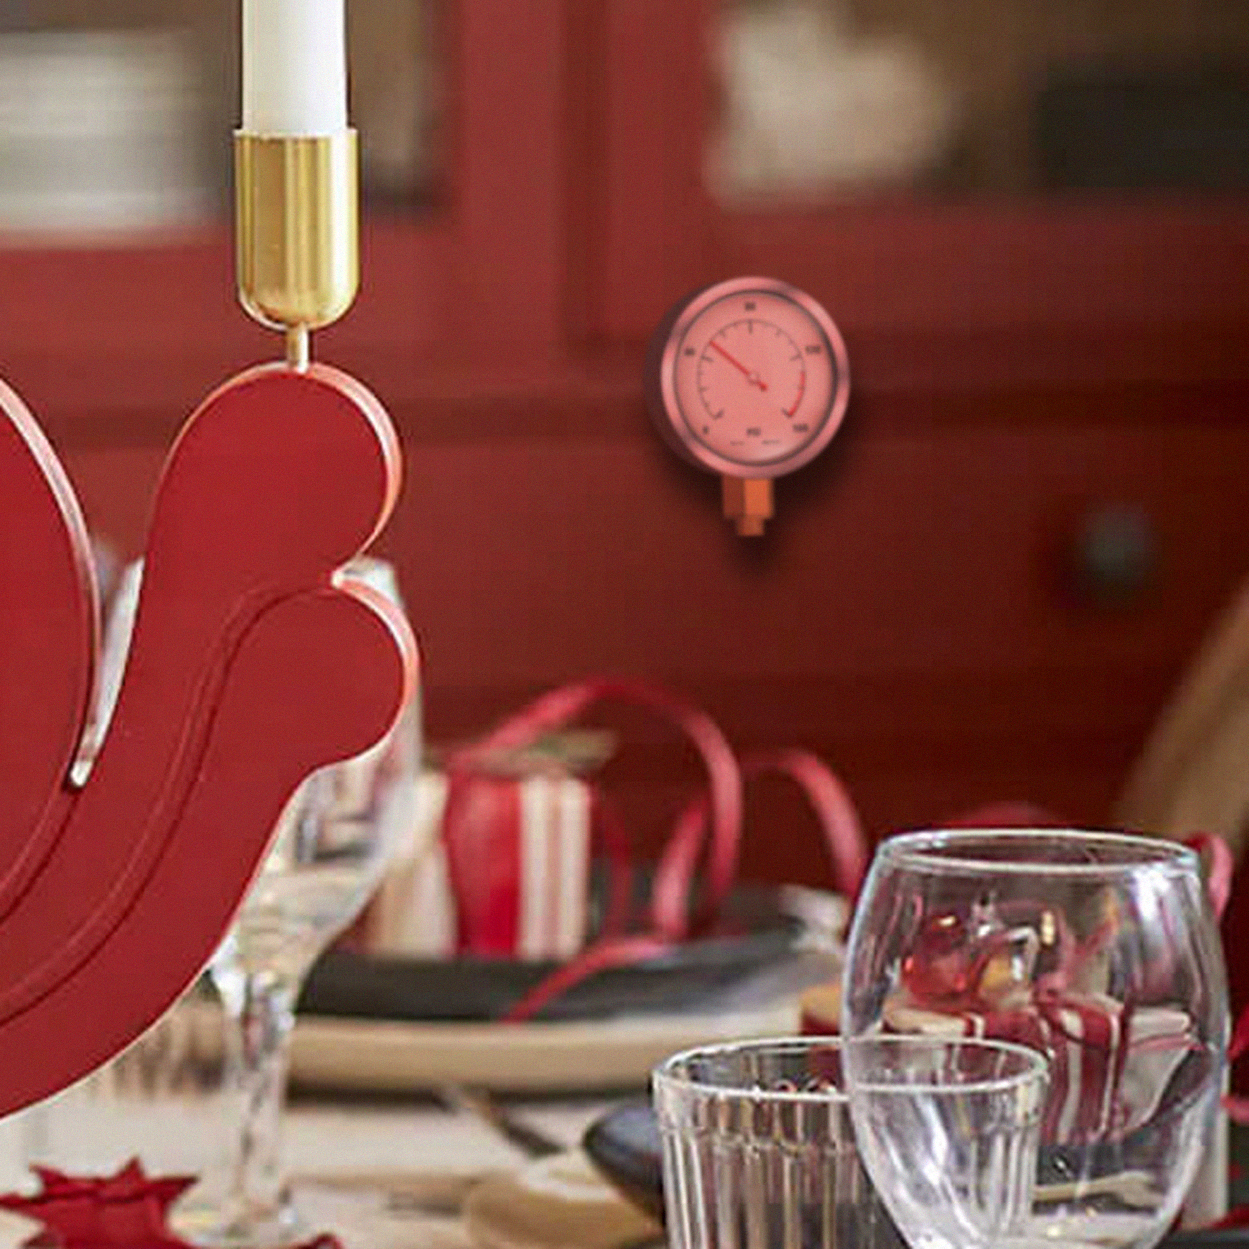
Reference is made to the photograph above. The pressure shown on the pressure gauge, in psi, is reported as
50 psi
